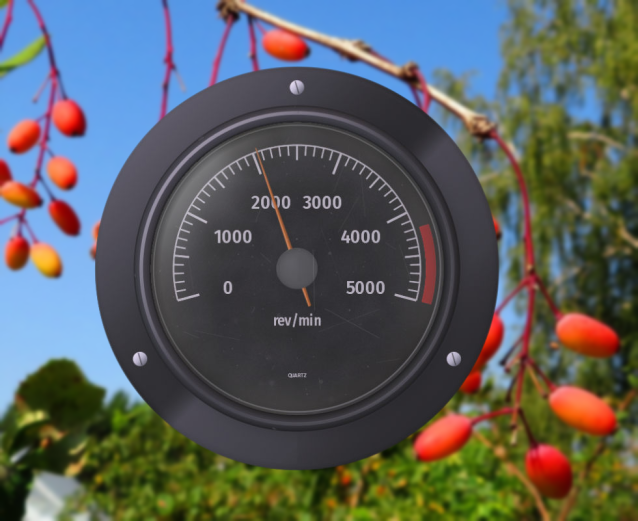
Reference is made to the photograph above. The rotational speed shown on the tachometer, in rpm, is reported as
2050 rpm
